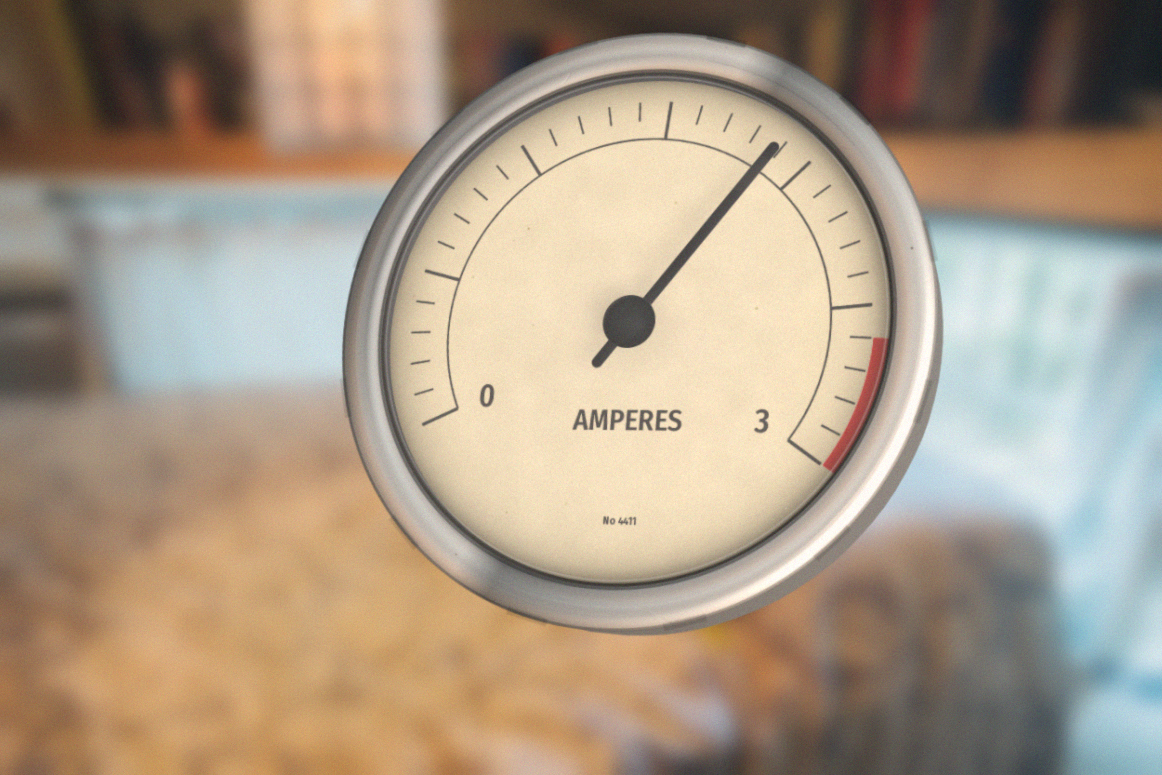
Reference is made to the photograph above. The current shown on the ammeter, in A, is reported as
1.9 A
